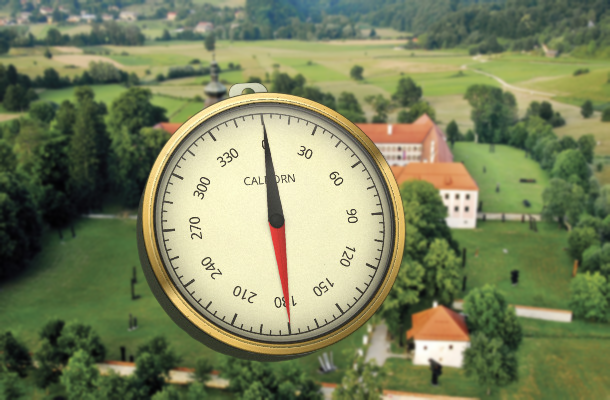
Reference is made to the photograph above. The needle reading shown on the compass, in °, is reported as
180 °
